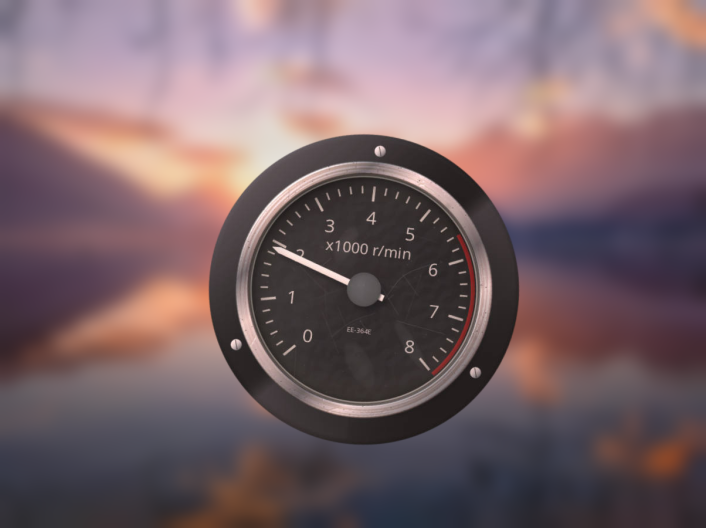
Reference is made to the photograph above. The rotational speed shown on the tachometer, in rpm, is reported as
1900 rpm
